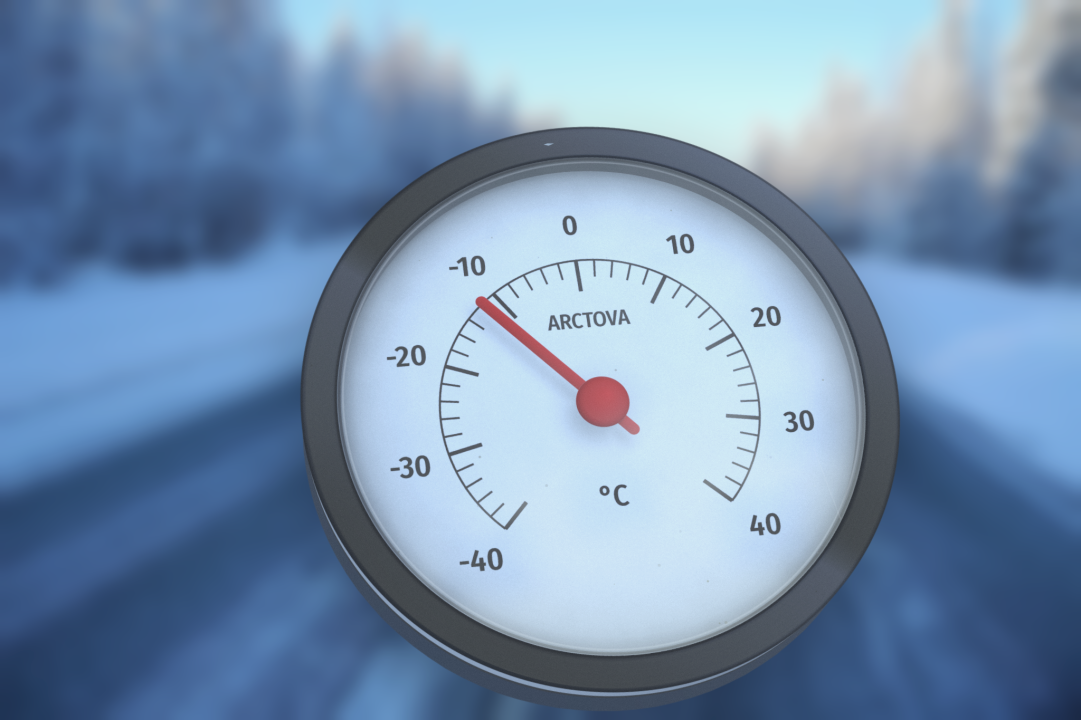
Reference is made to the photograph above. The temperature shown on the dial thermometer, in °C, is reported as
-12 °C
